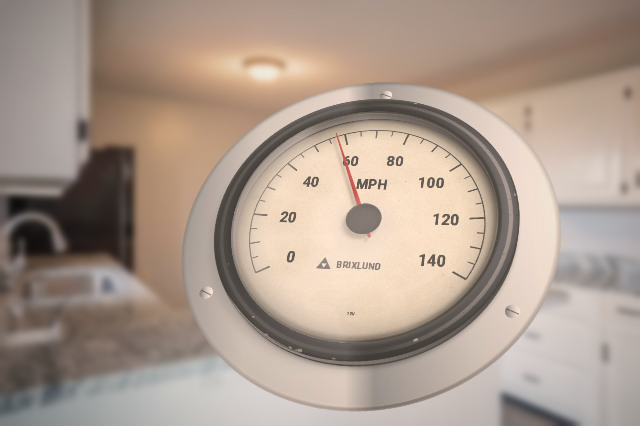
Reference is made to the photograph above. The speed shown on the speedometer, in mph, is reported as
57.5 mph
